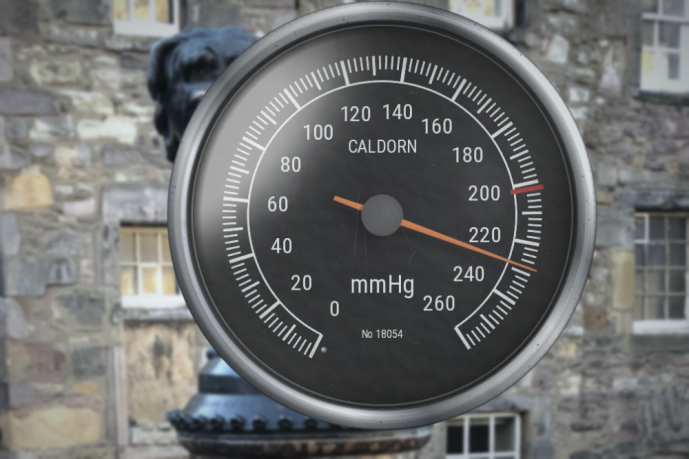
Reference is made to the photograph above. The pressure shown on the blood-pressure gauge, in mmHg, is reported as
228 mmHg
